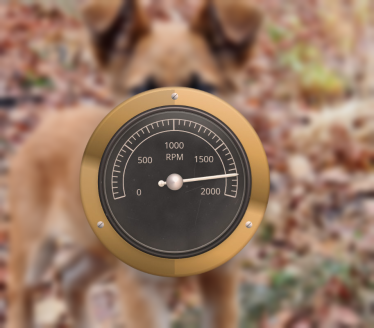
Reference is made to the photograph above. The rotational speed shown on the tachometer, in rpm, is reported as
1800 rpm
